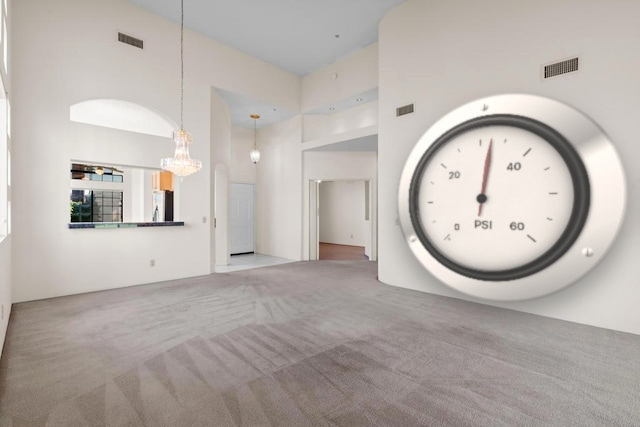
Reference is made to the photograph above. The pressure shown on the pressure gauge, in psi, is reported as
32.5 psi
